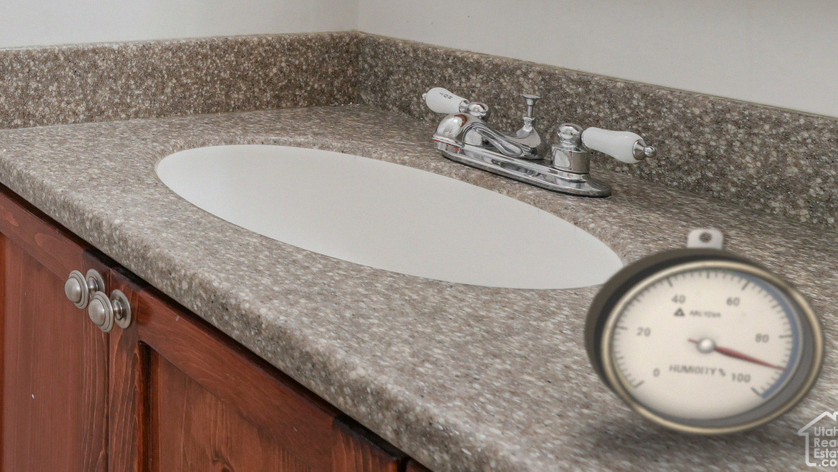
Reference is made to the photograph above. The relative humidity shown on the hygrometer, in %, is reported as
90 %
